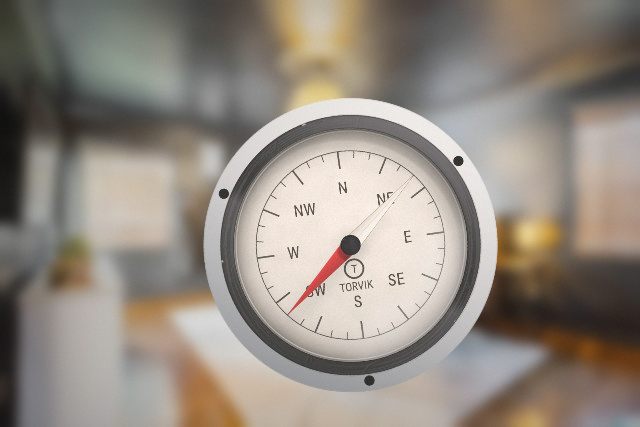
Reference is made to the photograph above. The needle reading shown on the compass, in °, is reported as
230 °
